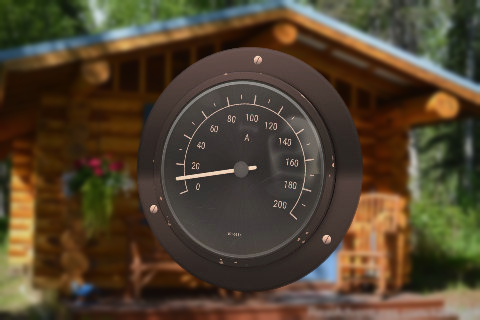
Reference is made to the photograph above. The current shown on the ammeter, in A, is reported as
10 A
